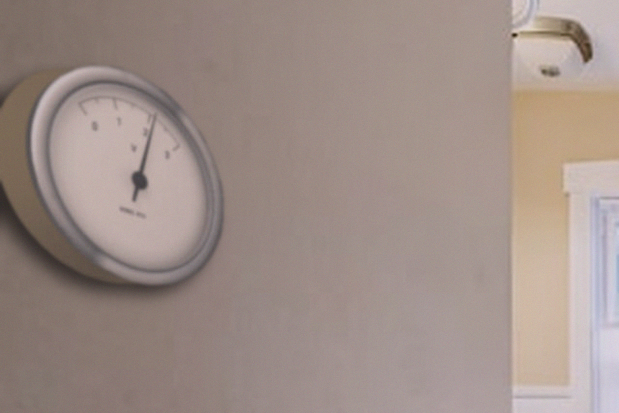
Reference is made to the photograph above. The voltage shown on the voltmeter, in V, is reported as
2 V
